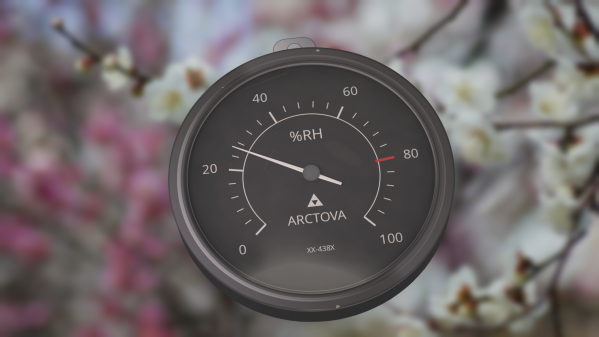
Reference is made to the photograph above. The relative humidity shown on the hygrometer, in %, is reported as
26 %
